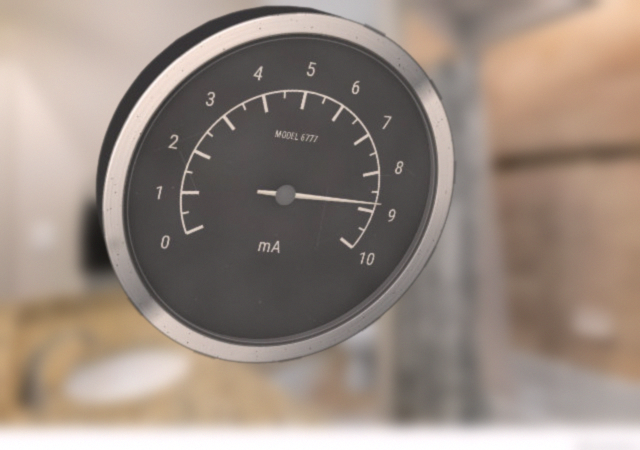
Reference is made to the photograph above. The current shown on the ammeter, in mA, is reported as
8.75 mA
